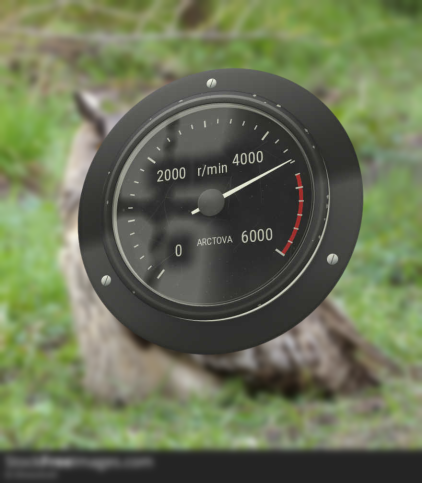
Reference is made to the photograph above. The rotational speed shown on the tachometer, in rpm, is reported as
4600 rpm
